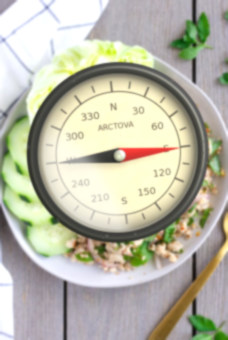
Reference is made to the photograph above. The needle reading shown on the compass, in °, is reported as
90 °
